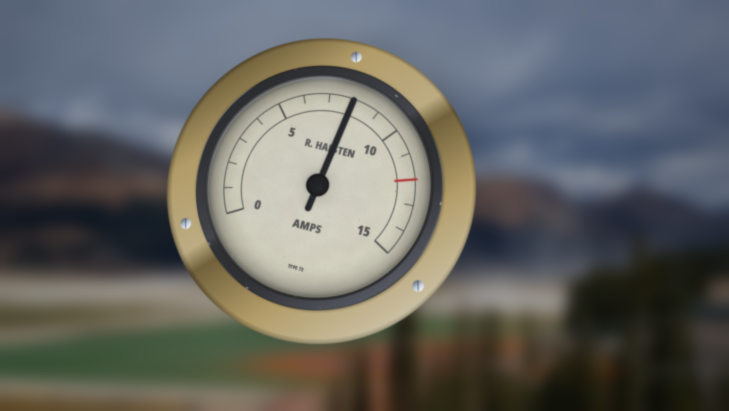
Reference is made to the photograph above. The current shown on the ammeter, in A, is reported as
8 A
